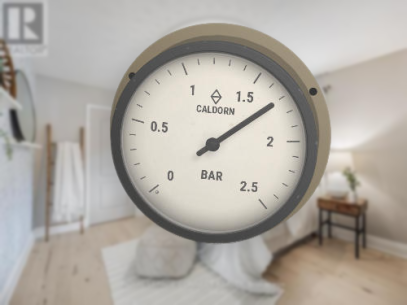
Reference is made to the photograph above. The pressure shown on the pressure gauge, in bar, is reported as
1.7 bar
